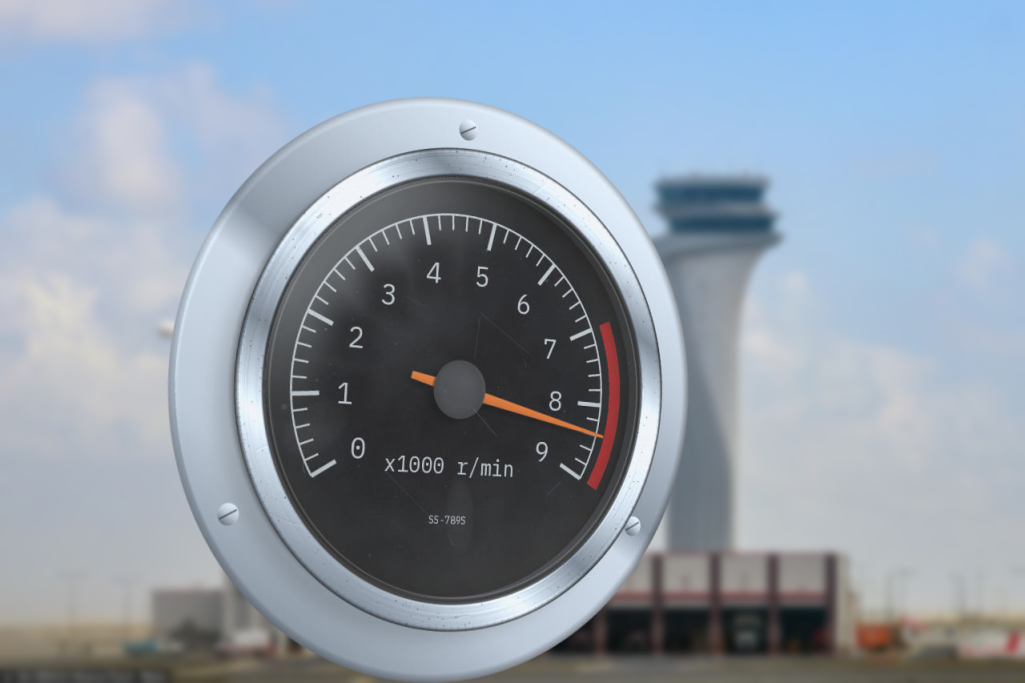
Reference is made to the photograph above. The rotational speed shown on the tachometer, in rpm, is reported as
8400 rpm
